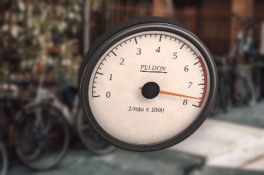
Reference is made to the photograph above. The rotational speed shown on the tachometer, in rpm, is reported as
7600 rpm
